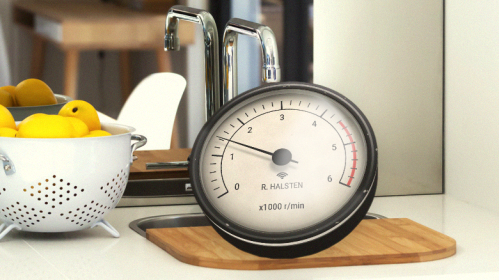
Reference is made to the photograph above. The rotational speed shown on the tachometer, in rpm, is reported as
1400 rpm
